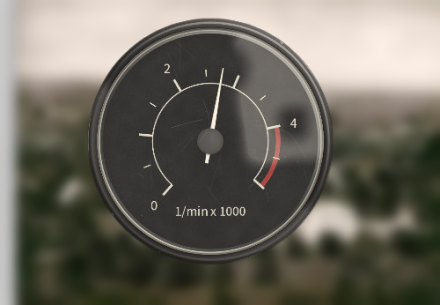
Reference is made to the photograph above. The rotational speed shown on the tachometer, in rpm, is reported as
2750 rpm
